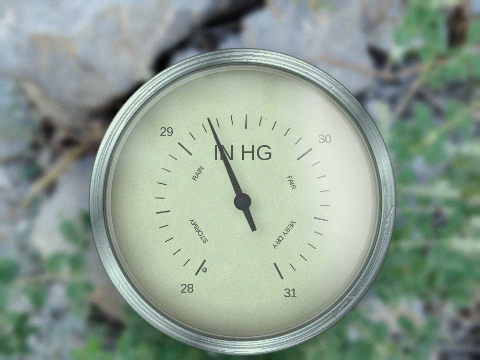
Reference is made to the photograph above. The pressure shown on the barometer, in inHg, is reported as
29.25 inHg
